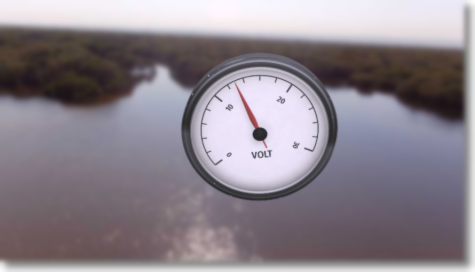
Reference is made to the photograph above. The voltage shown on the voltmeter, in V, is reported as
13 V
